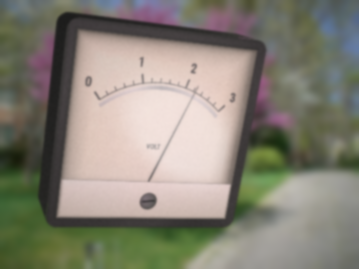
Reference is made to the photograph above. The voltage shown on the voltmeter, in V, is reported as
2.2 V
